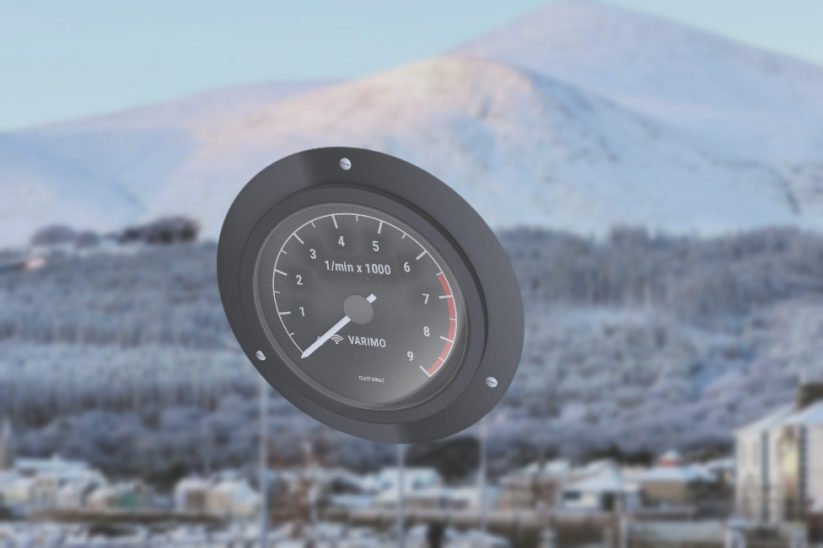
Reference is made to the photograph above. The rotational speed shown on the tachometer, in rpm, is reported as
0 rpm
